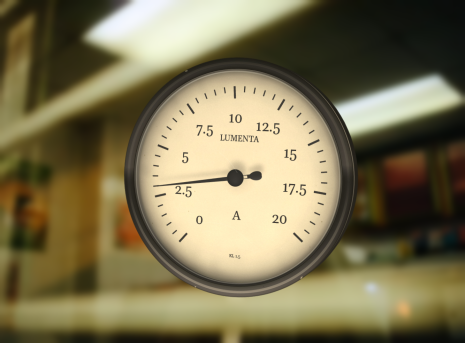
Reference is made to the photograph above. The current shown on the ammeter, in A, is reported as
3 A
